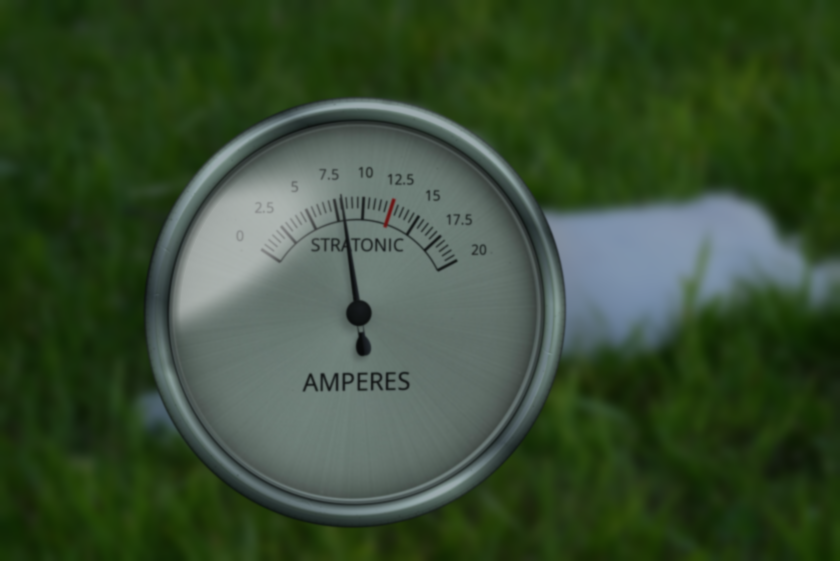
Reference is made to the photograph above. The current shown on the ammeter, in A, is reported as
8 A
